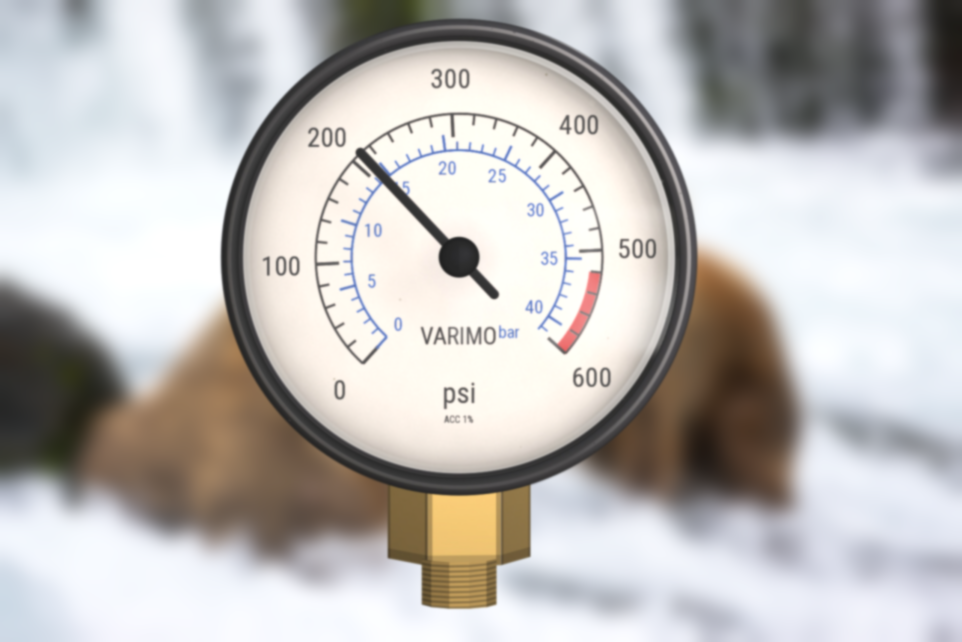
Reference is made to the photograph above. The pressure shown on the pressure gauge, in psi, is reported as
210 psi
